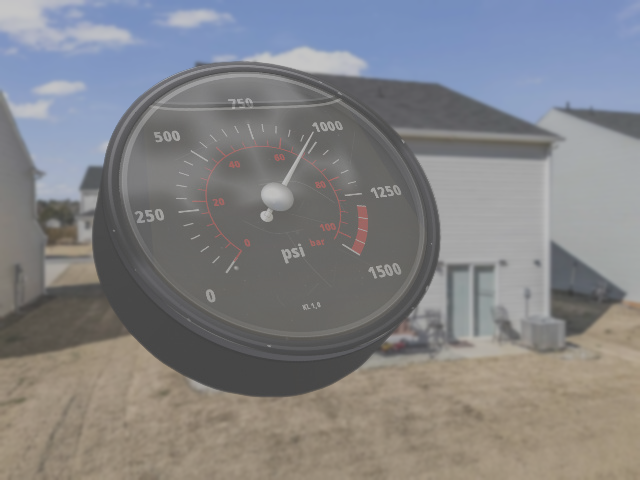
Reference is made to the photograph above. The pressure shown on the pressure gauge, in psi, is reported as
975 psi
